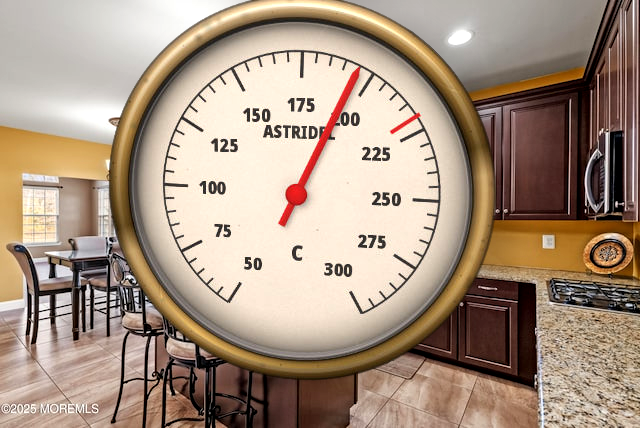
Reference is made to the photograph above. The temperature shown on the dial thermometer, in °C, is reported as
195 °C
